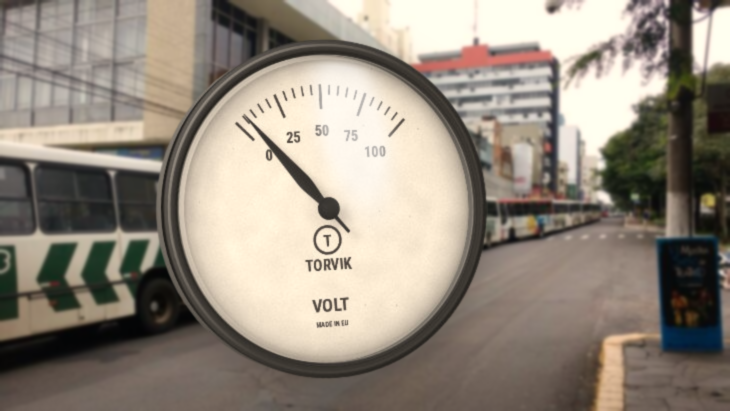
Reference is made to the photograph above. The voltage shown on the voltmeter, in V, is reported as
5 V
